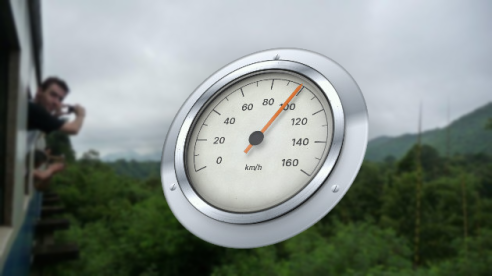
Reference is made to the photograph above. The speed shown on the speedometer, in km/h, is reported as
100 km/h
